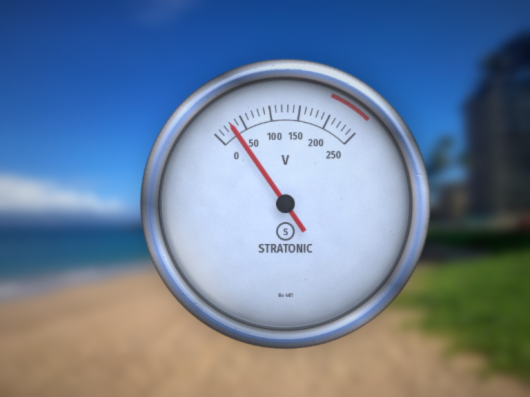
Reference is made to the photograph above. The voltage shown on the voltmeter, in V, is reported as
30 V
